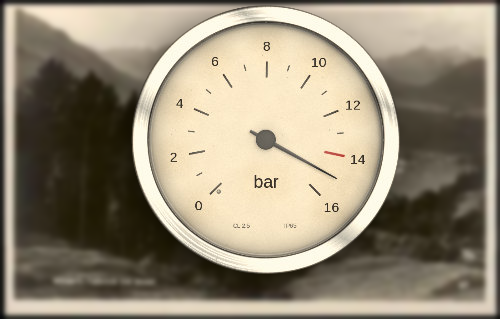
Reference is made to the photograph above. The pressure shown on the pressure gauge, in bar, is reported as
15 bar
